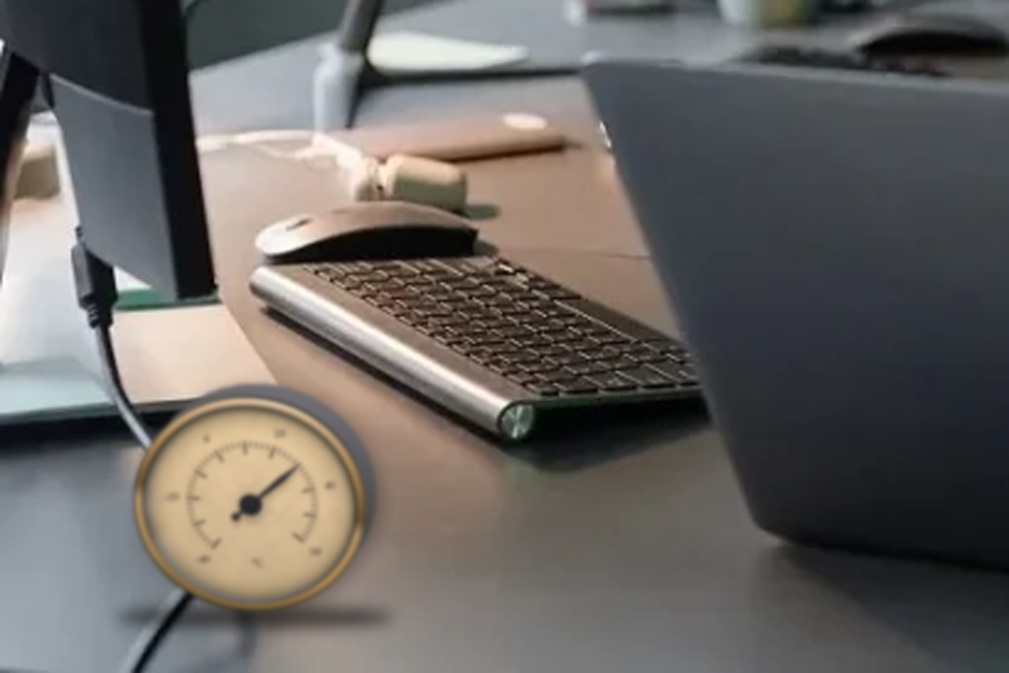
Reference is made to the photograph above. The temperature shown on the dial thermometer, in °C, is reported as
30 °C
